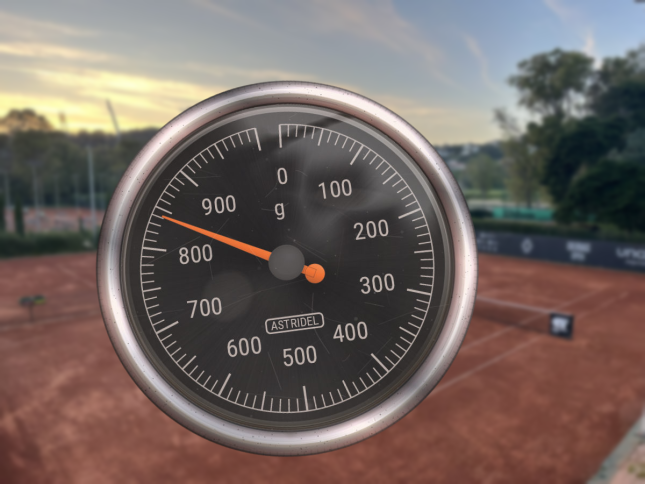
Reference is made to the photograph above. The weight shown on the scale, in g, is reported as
840 g
